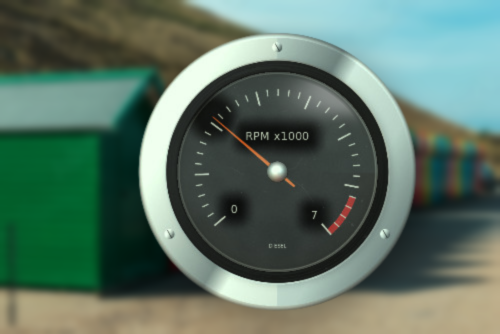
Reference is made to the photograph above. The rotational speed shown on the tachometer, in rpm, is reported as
2100 rpm
